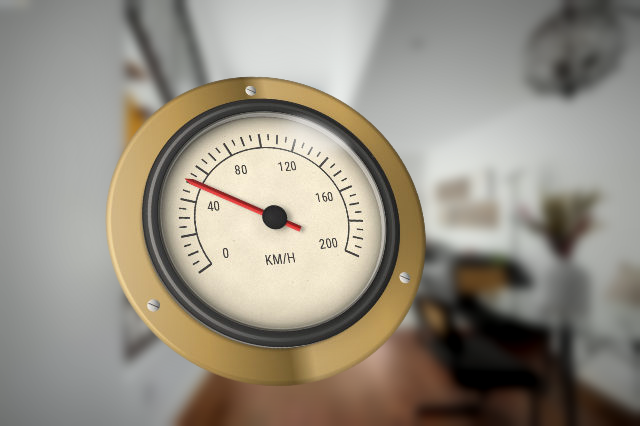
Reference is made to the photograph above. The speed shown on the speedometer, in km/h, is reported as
50 km/h
